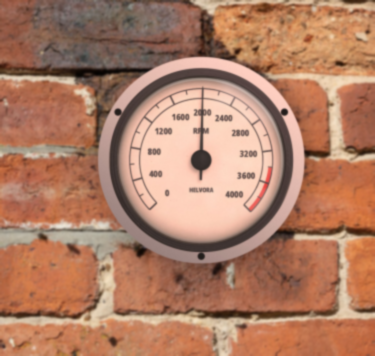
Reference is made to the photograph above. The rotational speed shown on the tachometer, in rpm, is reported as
2000 rpm
